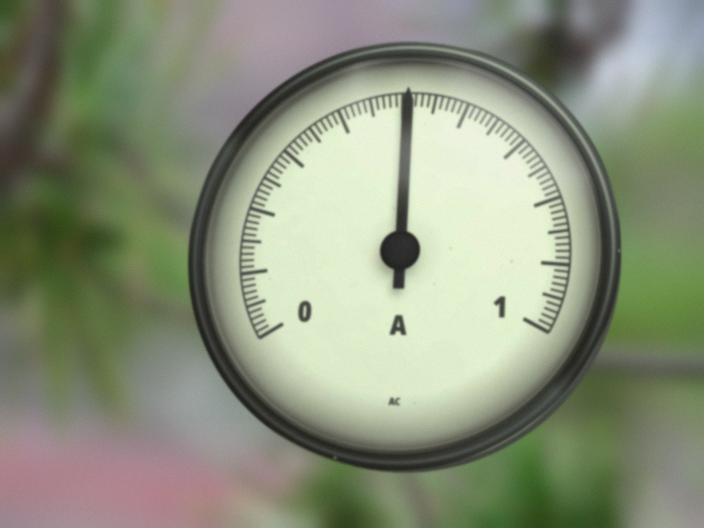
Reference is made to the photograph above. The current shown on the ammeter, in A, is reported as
0.51 A
